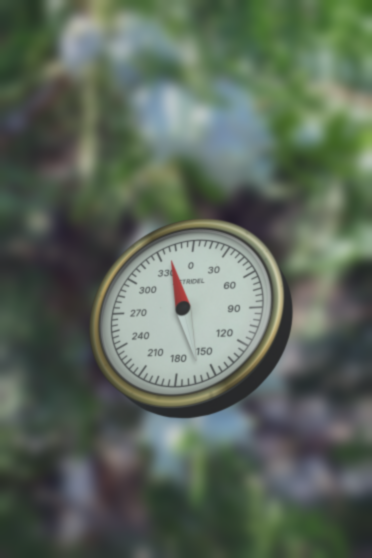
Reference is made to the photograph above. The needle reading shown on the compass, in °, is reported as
340 °
